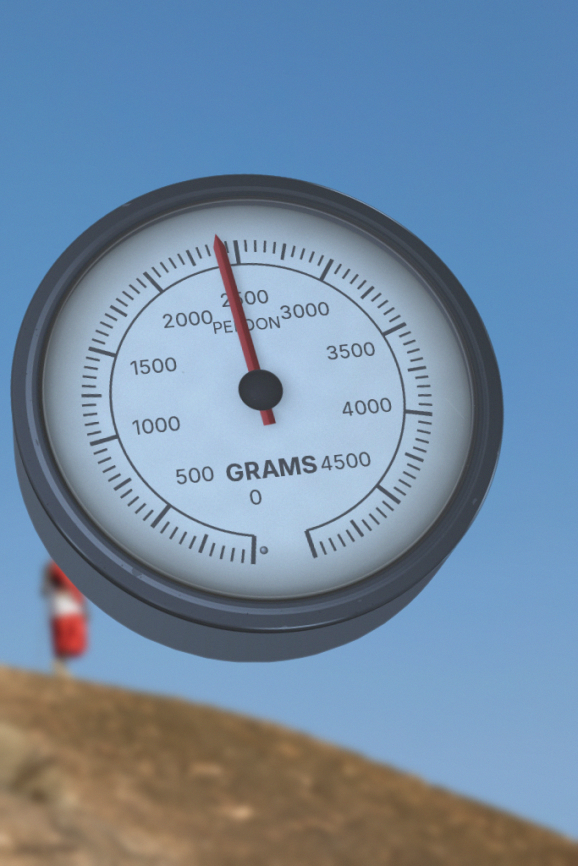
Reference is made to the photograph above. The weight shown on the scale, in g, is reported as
2400 g
